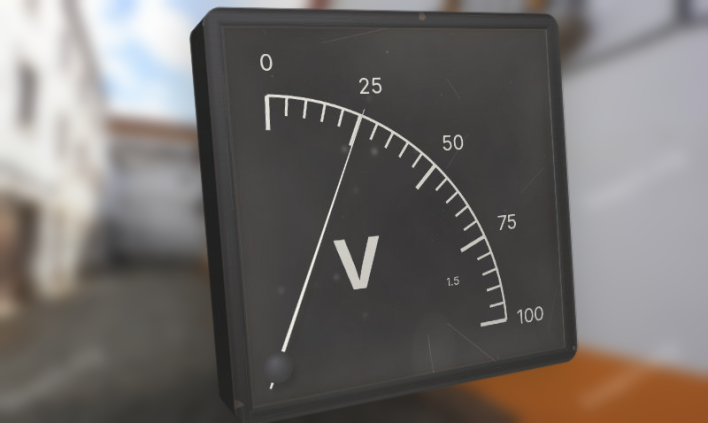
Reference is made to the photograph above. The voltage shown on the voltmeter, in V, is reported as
25 V
